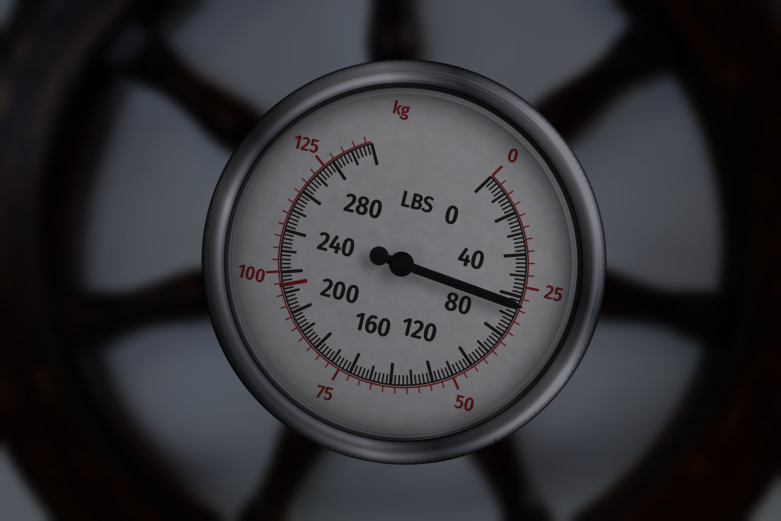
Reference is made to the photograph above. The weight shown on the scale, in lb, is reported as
64 lb
